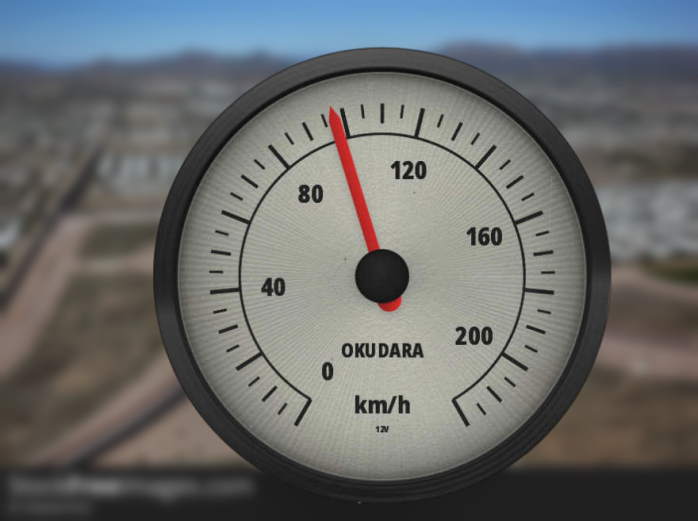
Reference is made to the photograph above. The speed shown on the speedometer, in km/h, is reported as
97.5 km/h
